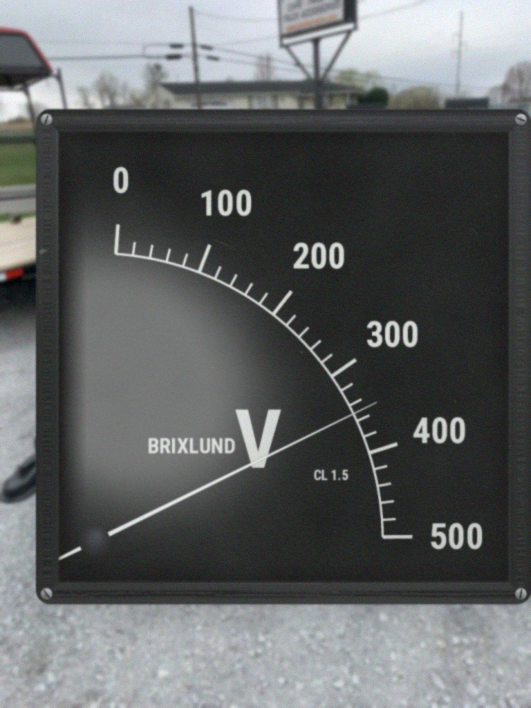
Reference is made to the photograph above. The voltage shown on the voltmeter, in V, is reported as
350 V
